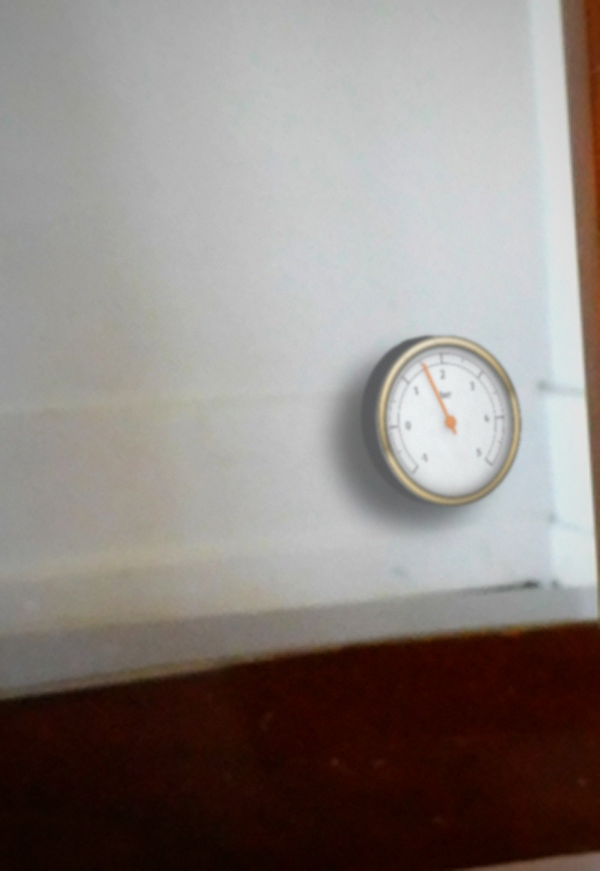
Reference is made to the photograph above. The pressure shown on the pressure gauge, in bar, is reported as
1.5 bar
